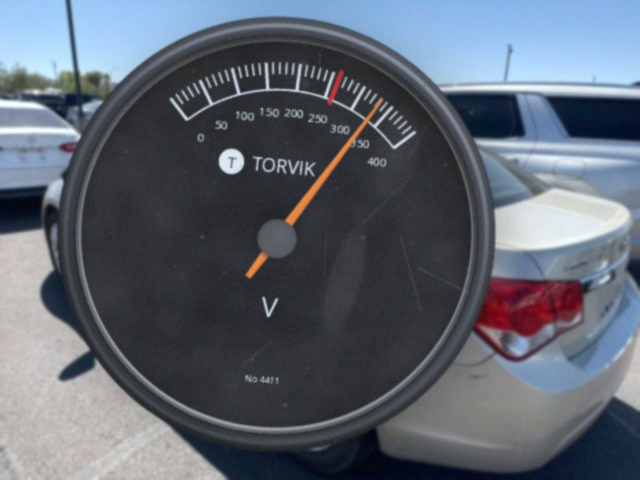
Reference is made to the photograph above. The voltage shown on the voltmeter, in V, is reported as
330 V
